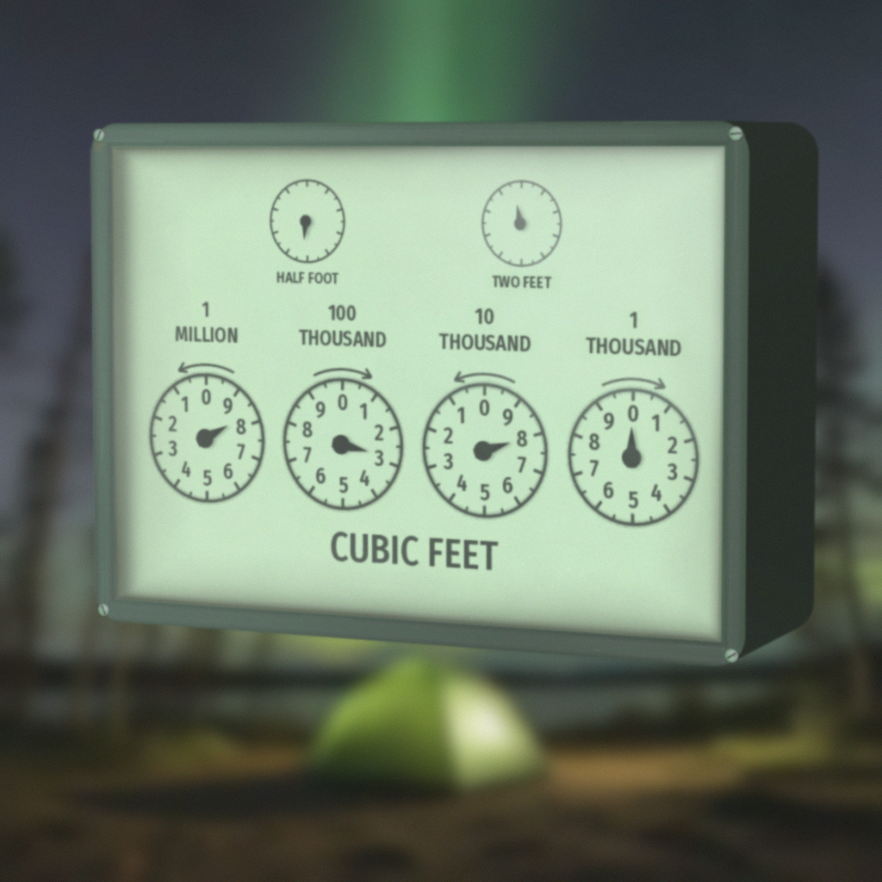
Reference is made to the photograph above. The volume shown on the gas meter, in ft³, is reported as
828000 ft³
